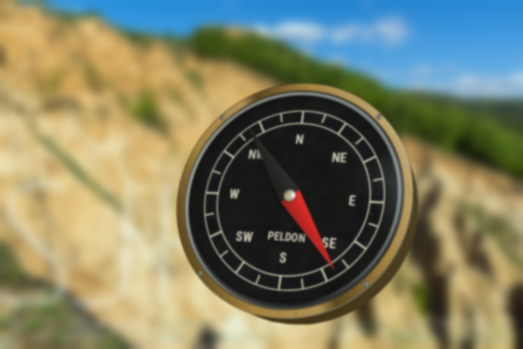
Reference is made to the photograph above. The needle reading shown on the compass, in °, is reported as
142.5 °
